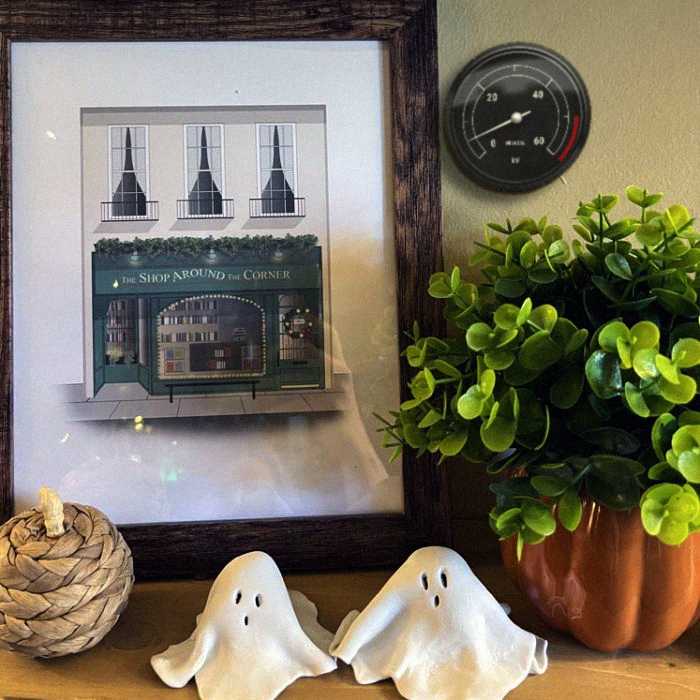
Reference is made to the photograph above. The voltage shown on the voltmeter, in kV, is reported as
5 kV
